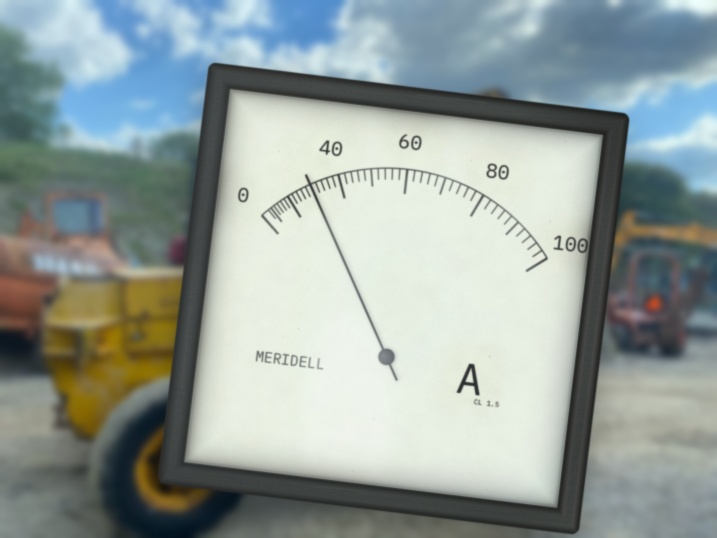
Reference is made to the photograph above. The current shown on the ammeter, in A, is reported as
30 A
